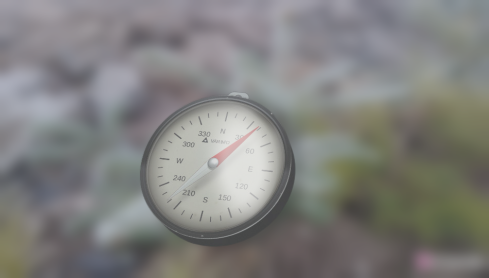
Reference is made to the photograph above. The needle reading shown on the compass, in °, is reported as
40 °
